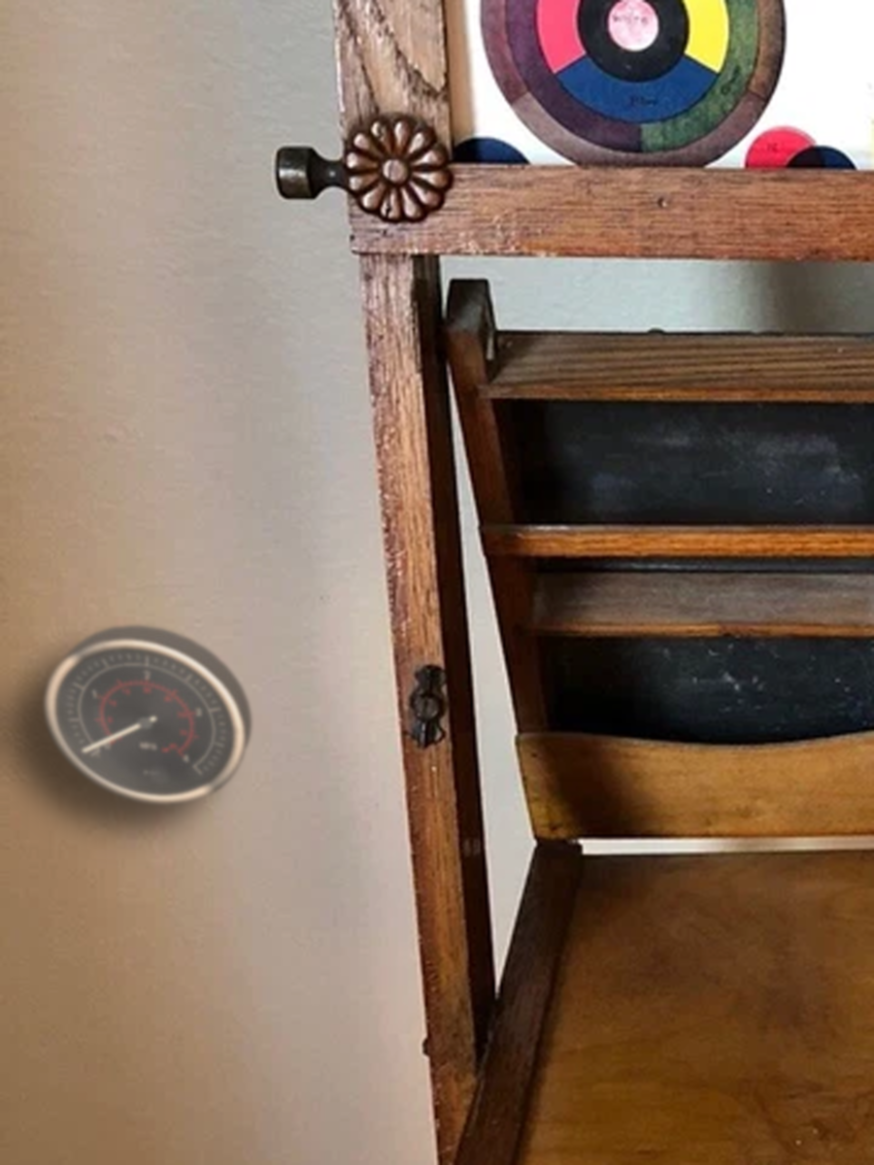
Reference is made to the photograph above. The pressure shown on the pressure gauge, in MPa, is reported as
0.1 MPa
